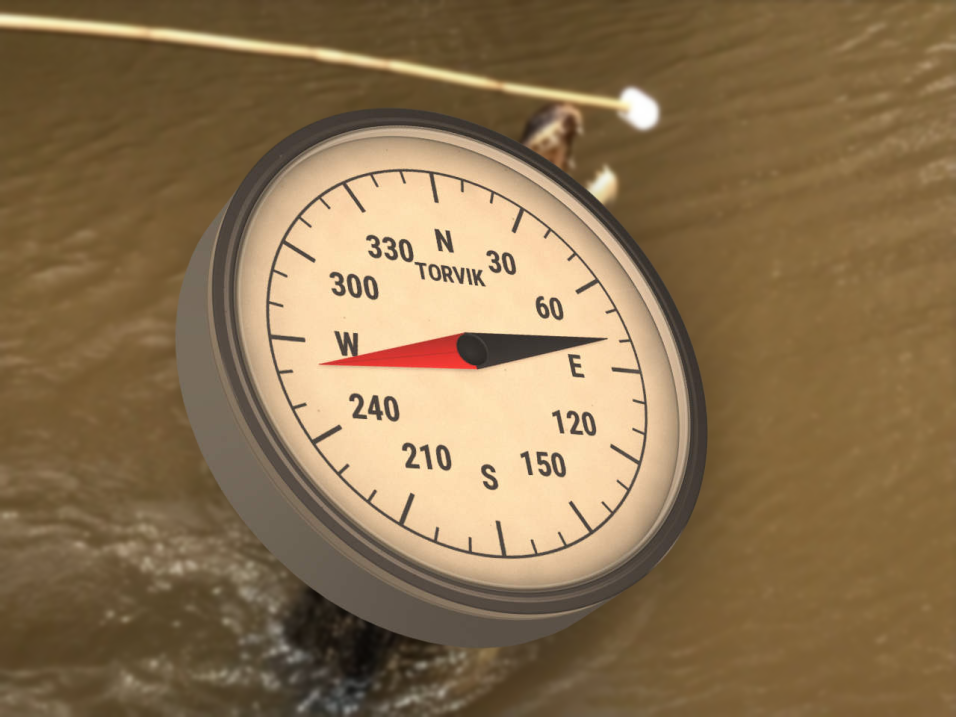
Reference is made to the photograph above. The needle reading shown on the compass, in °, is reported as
260 °
